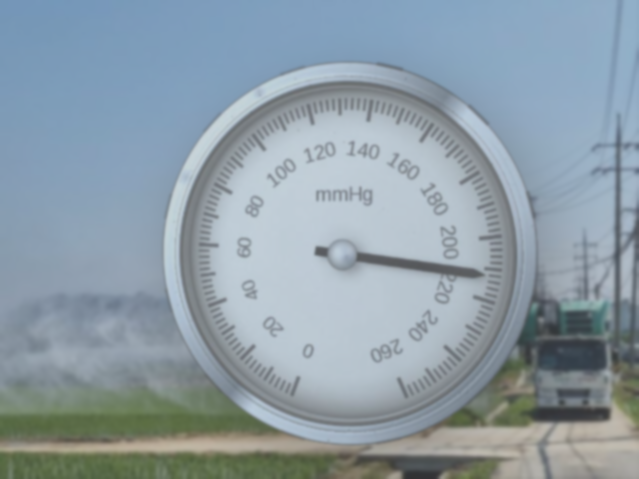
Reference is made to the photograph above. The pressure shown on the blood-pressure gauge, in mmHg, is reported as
212 mmHg
